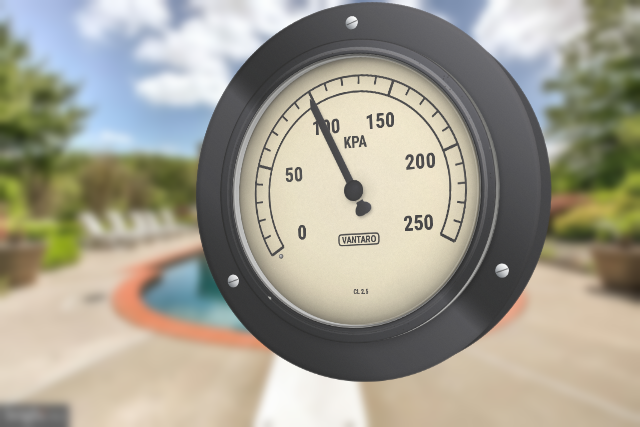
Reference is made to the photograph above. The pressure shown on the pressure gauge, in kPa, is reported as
100 kPa
